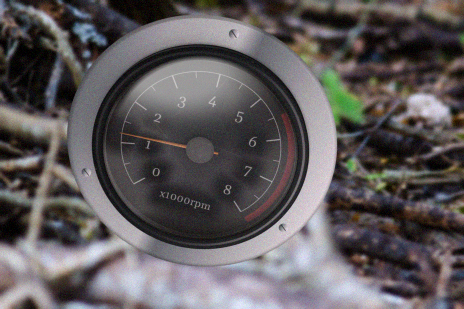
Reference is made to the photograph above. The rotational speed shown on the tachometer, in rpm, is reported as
1250 rpm
